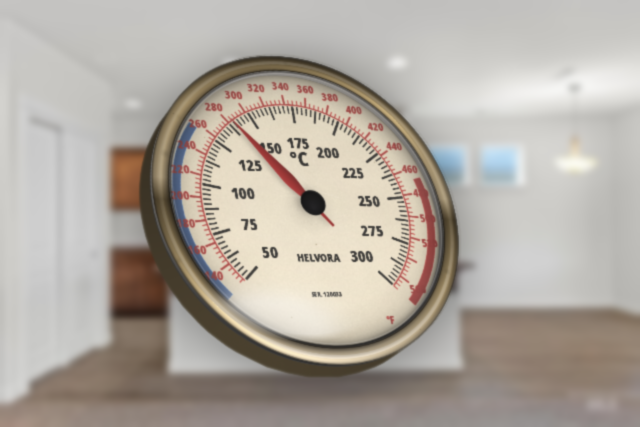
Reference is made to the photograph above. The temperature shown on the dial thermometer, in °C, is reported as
137.5 °C
